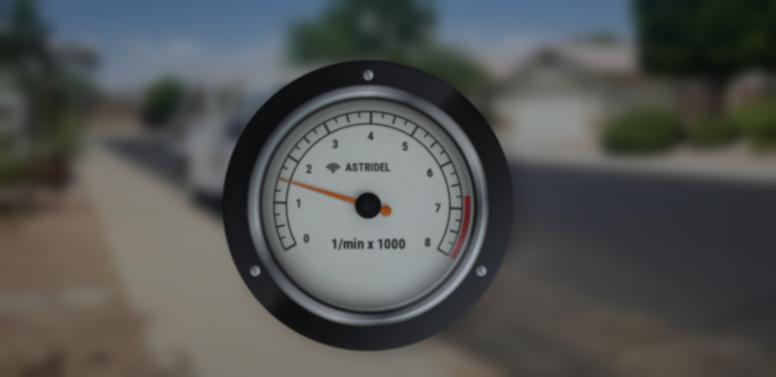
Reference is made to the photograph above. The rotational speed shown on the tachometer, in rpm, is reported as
1500 rpm
